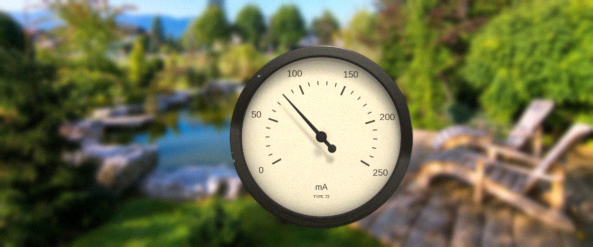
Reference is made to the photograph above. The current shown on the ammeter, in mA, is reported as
80 mA
